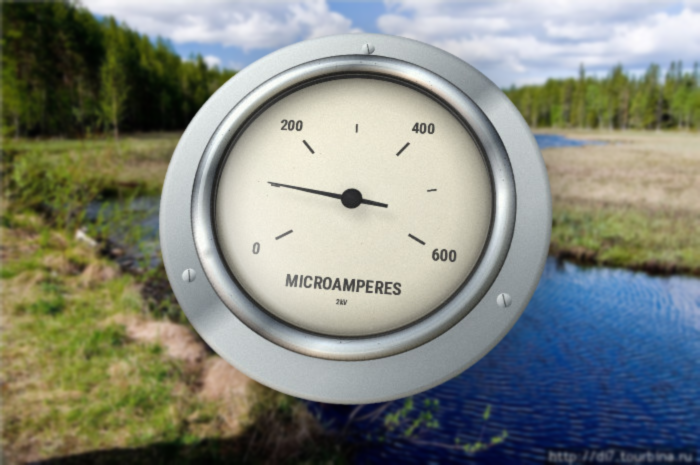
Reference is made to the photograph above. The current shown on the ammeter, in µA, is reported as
100 µA
